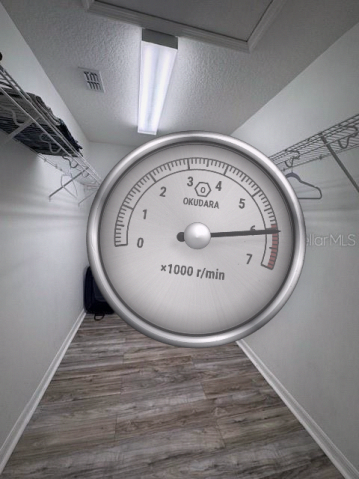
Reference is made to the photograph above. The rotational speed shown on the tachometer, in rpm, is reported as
6100 rpm
